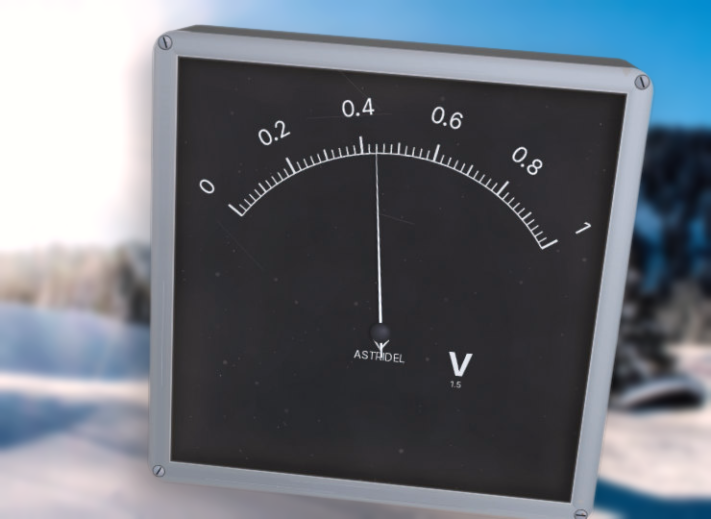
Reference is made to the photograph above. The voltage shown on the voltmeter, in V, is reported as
0.44 V
